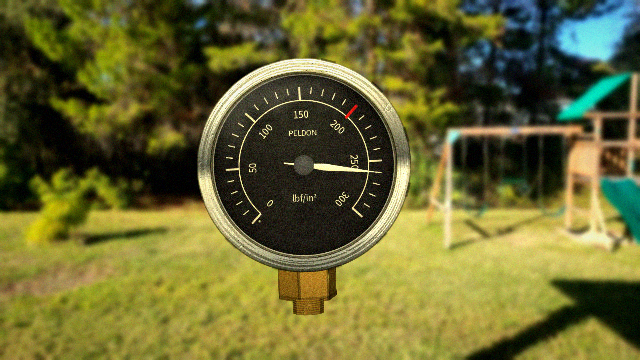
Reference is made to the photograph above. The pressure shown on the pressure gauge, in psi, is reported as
260 psi
